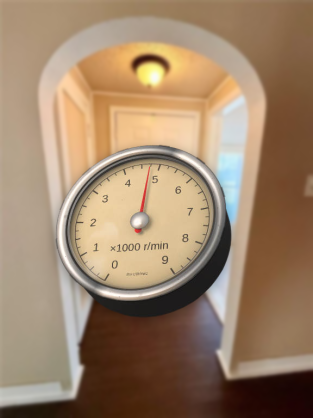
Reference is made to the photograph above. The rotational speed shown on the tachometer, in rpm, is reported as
4750 rpm
